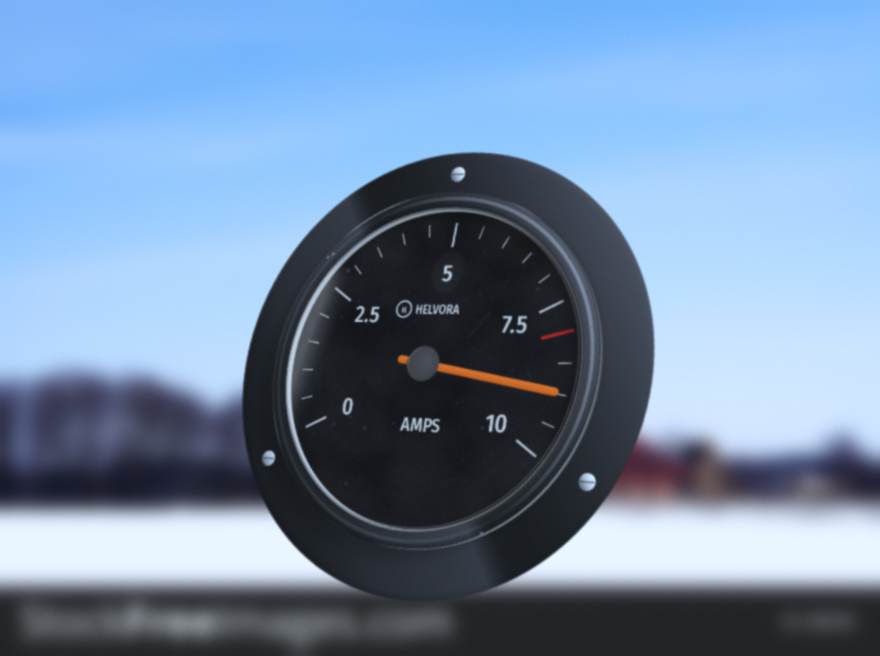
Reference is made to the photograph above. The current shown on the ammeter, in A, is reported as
9 A
